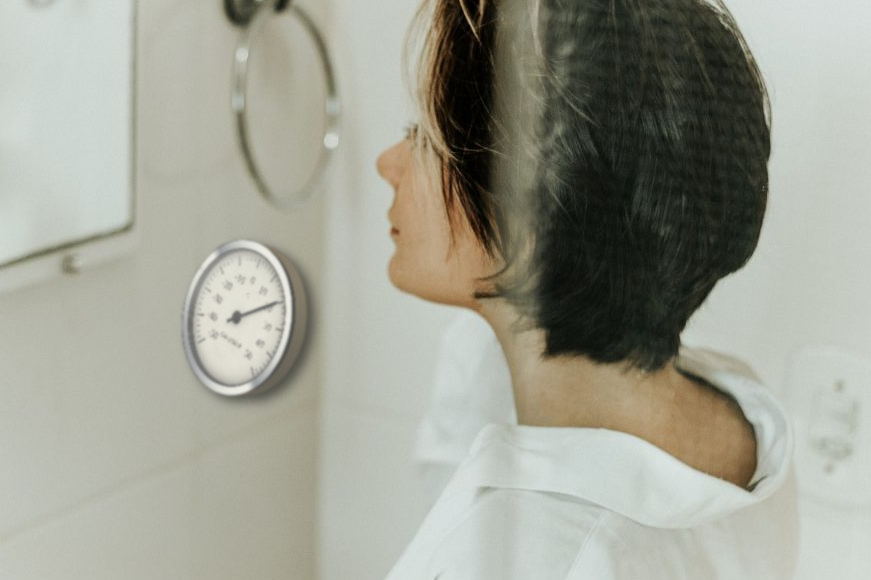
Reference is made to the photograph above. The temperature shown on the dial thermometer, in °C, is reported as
20 °C
